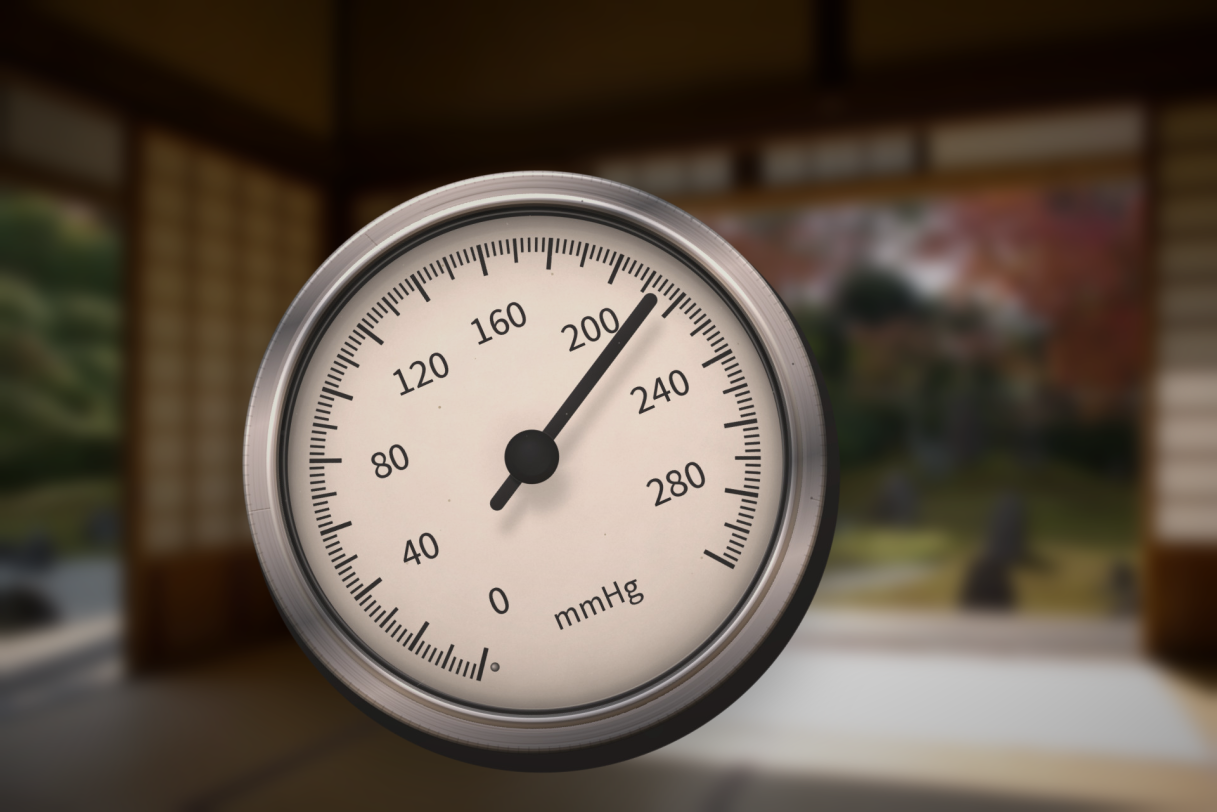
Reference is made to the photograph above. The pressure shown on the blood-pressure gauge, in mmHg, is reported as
214 mmHg
